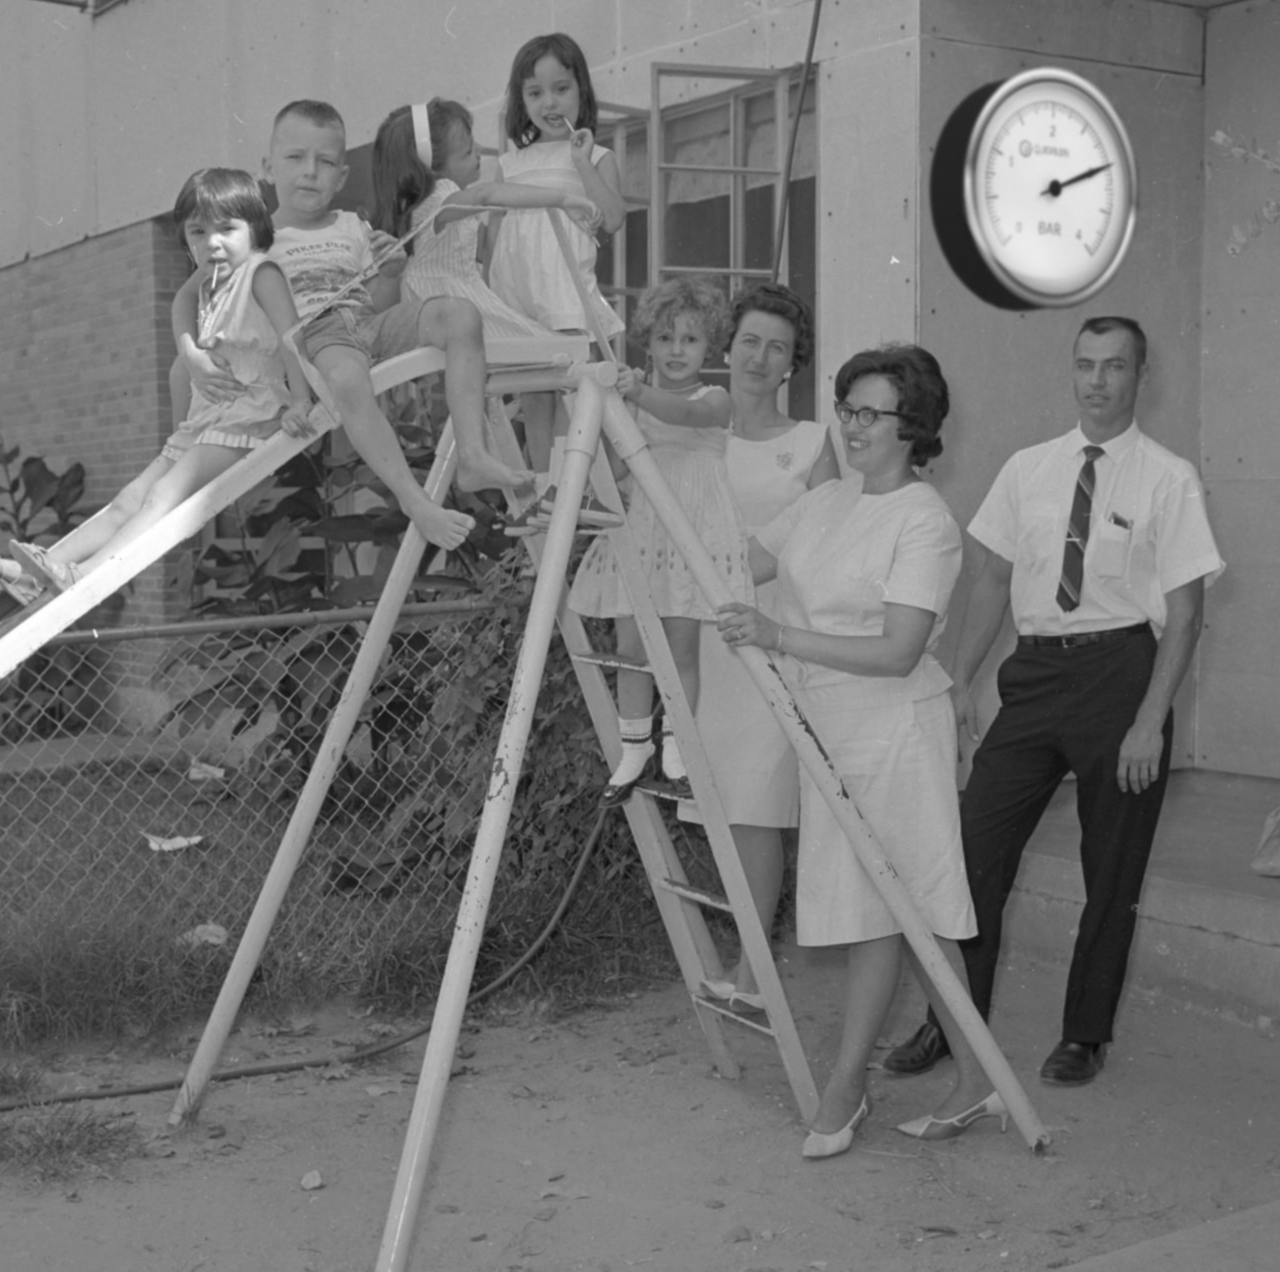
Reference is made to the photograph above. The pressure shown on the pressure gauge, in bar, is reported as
3 bar
